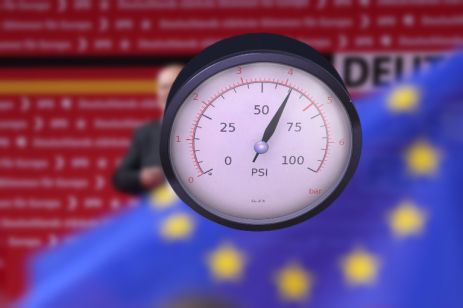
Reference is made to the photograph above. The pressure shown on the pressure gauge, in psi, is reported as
60 psi
